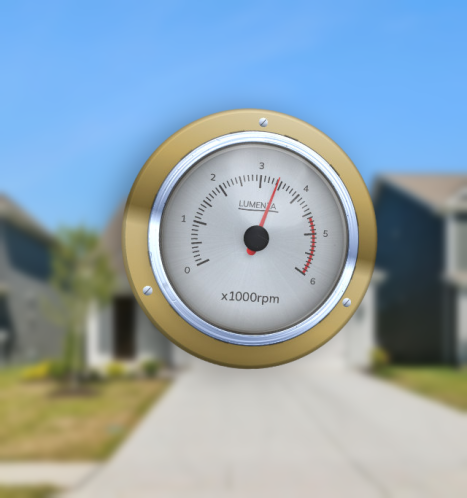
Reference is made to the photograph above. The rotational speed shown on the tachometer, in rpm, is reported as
3400 rpm
